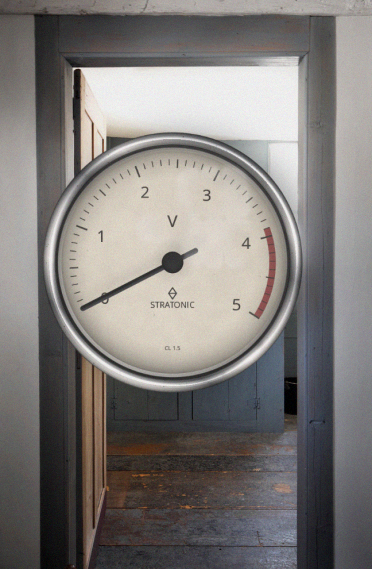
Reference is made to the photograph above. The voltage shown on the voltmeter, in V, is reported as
0 V
